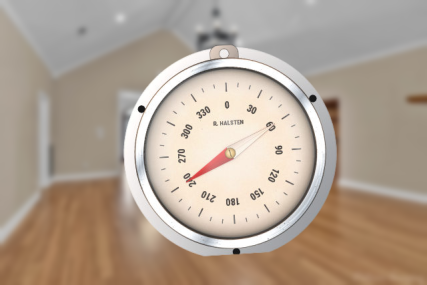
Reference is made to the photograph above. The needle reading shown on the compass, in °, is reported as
240 °
